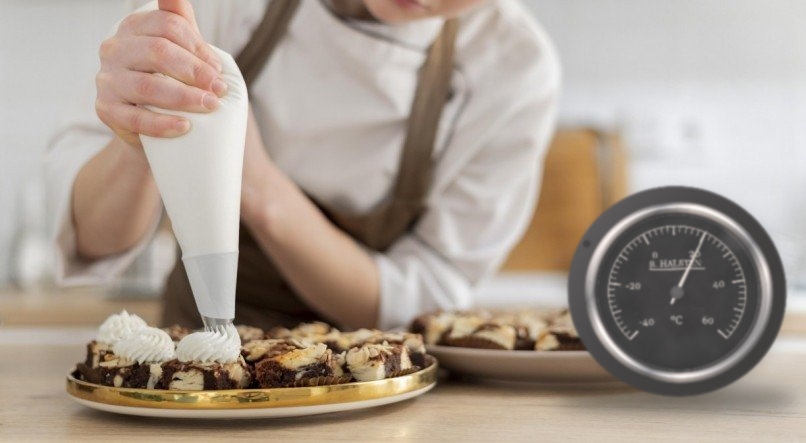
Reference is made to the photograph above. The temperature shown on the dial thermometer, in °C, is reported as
20 °C
